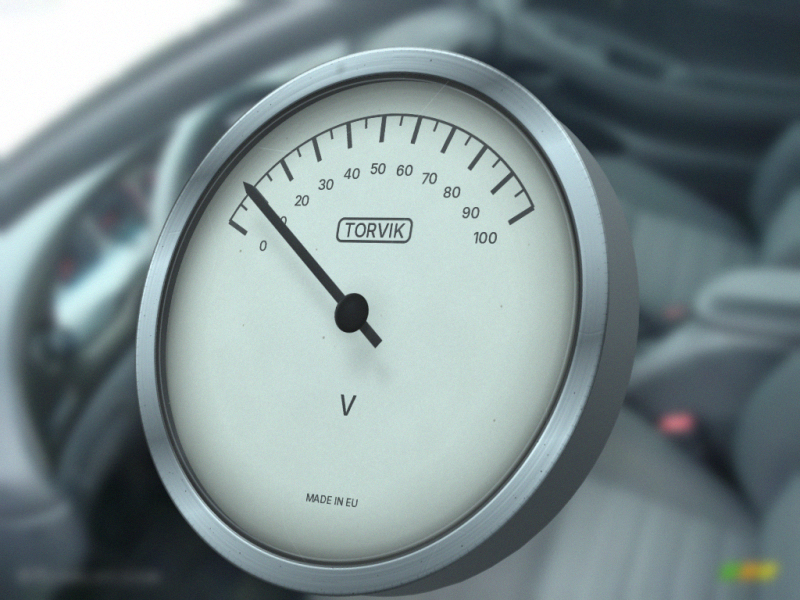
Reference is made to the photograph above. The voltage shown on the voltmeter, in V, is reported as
10 V
